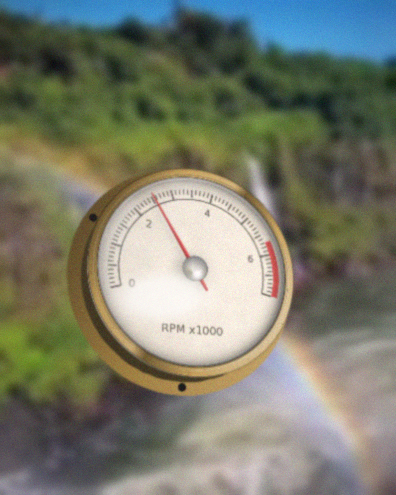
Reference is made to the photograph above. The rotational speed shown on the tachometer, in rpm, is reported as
2500 rpm
